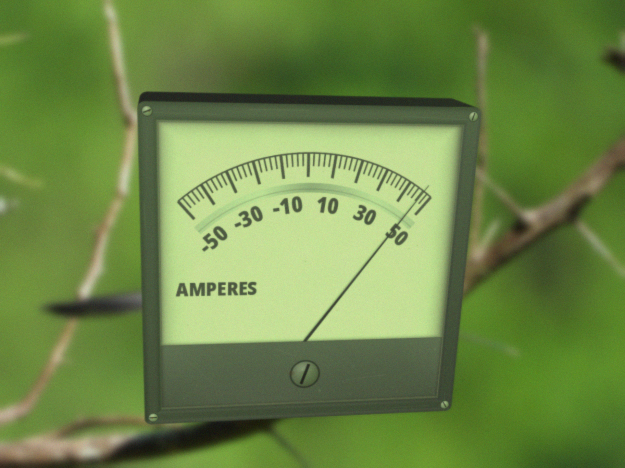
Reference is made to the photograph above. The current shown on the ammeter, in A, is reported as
46 A
